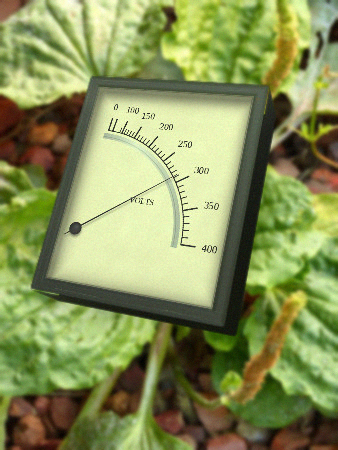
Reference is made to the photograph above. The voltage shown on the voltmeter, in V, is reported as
290 V
